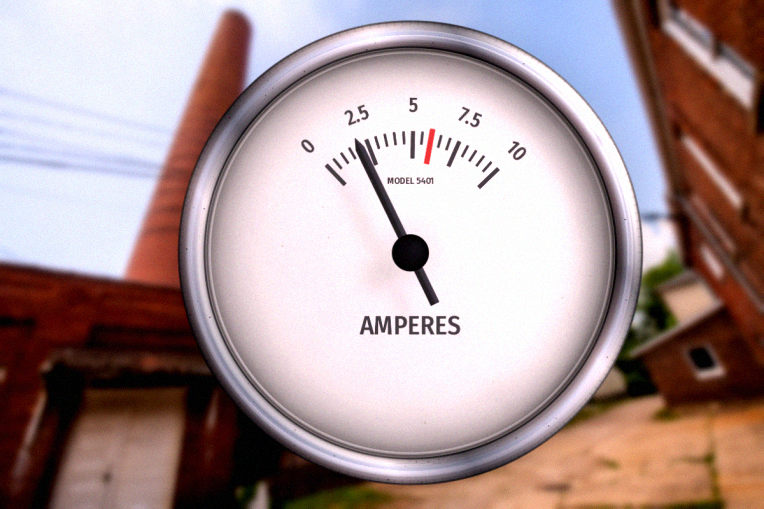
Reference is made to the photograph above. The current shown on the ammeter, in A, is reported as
2 A
